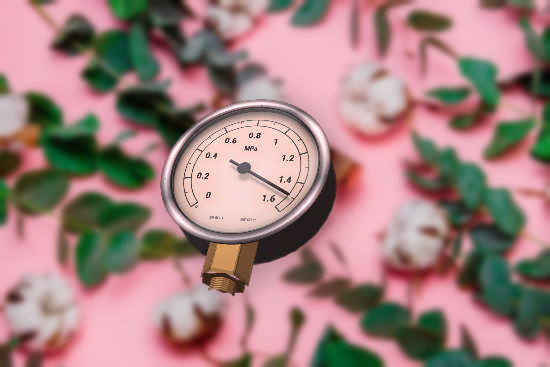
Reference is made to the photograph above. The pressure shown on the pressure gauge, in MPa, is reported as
1.5 MPa
